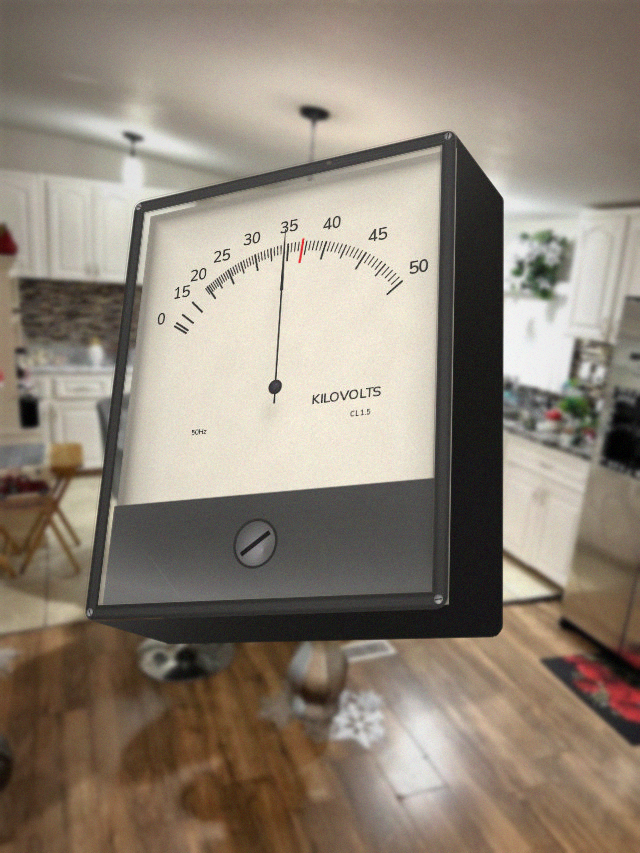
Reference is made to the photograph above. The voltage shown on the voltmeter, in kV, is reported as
35 kV
